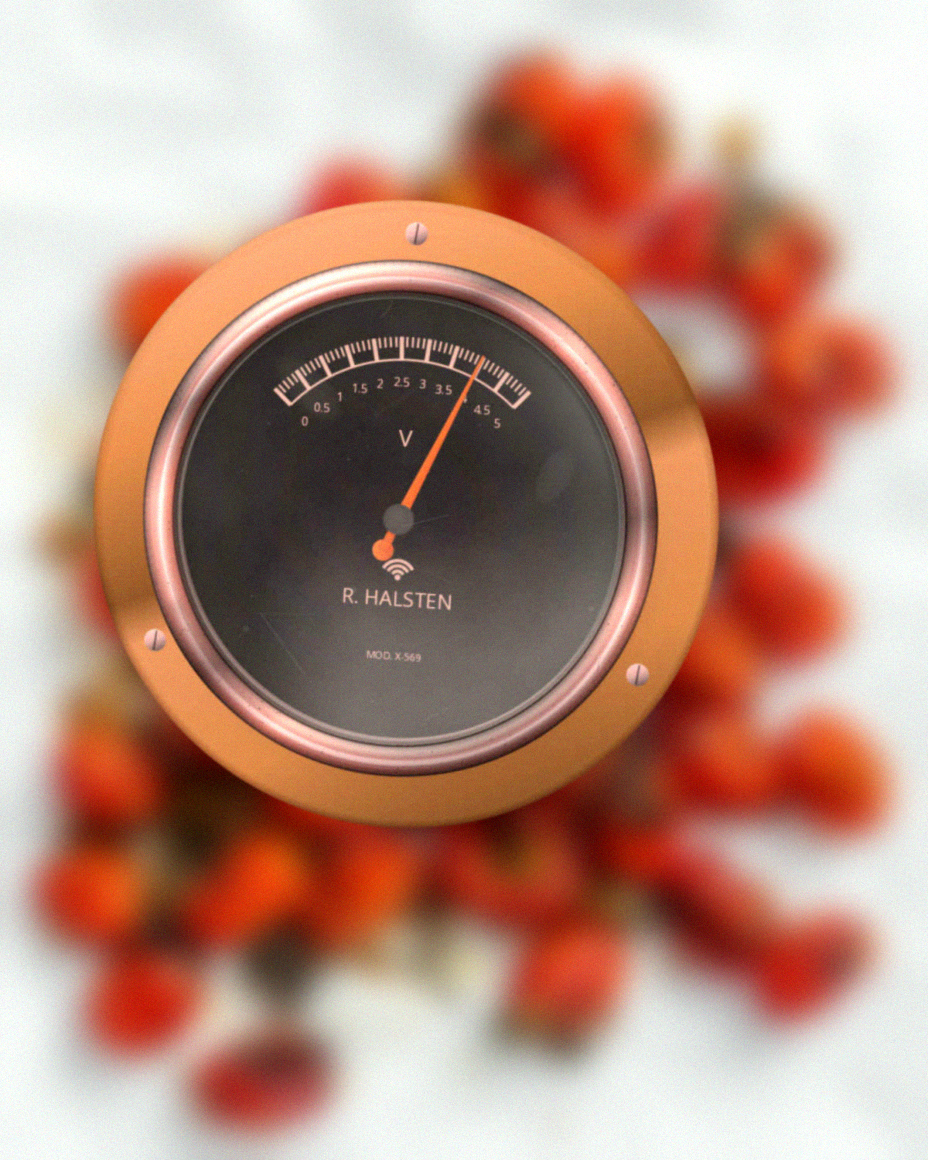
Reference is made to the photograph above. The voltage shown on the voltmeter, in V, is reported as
4 V
